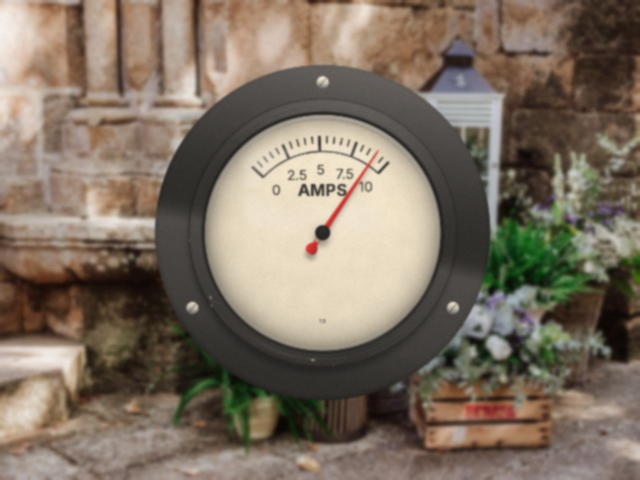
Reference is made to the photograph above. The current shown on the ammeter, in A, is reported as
9 A
